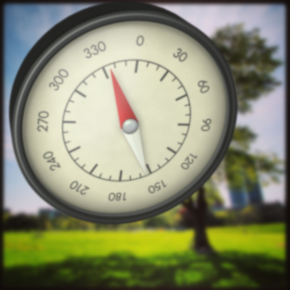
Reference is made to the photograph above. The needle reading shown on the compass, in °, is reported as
335 °
